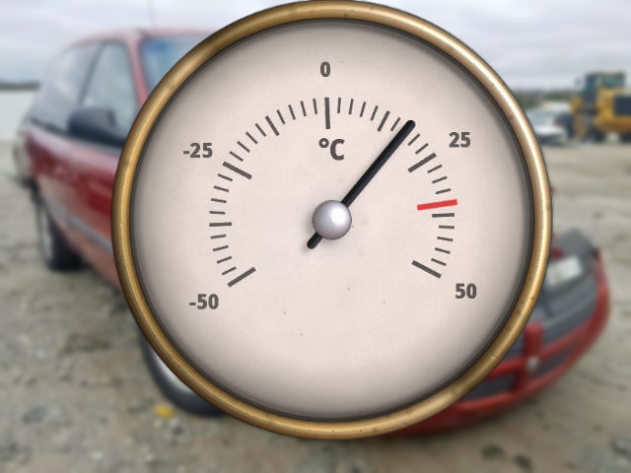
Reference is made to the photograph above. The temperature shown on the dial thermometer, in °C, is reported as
17.5 °C
